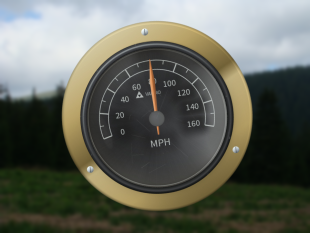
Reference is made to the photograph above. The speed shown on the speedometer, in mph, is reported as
80 mph
